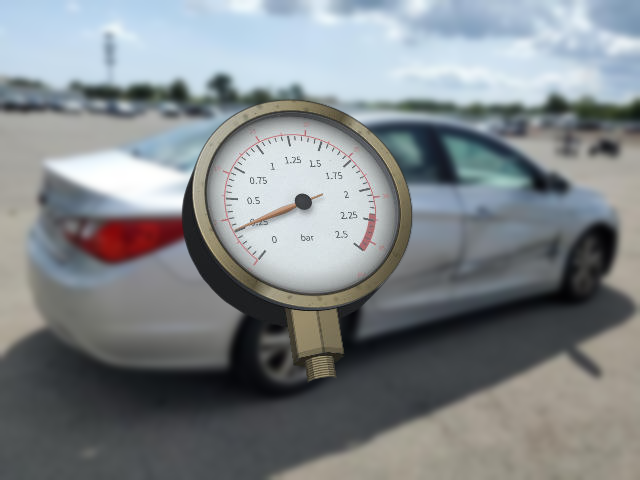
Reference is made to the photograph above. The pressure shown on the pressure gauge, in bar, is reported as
0.25 bar
